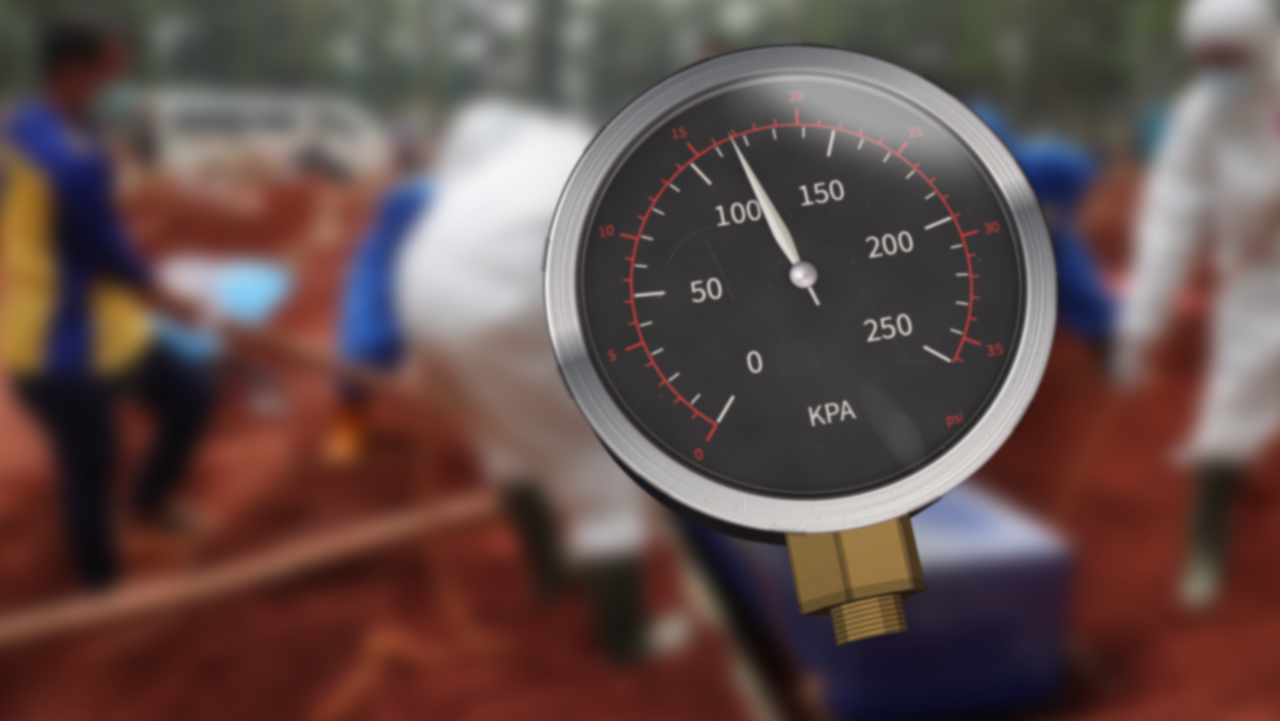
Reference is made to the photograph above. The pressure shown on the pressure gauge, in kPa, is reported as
115 kPa
